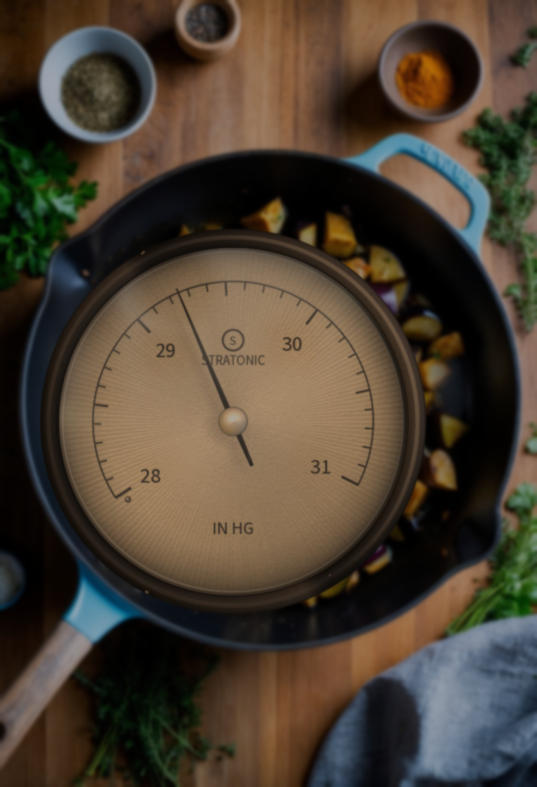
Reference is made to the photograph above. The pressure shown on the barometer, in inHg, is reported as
29.25 inHg
